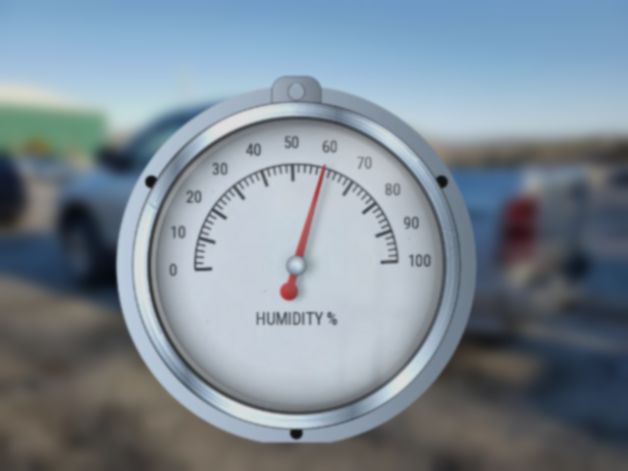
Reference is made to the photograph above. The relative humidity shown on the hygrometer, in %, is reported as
60 %
